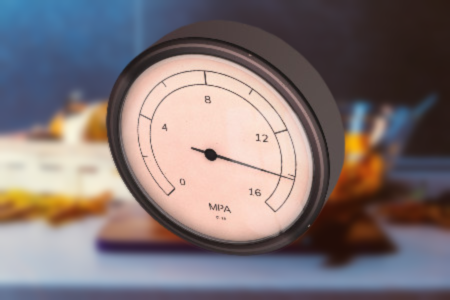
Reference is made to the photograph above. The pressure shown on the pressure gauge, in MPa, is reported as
14 MPa
